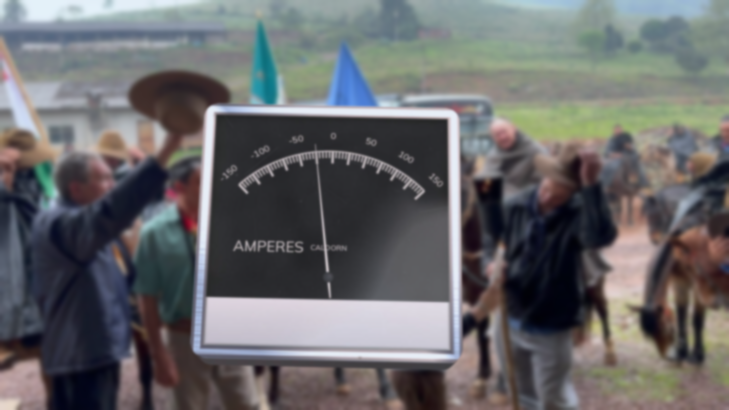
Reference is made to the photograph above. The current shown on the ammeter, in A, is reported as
-25 A
